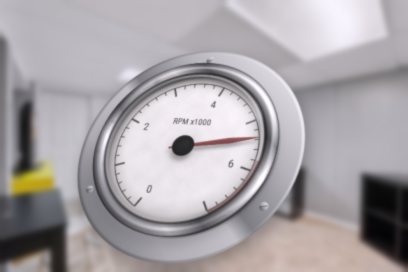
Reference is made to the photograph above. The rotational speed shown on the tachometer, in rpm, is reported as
5400 rpm
